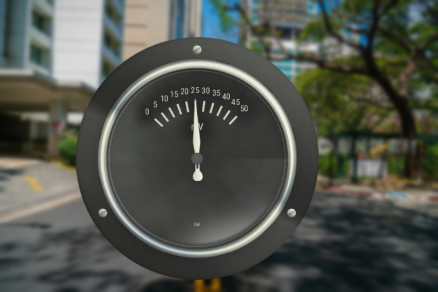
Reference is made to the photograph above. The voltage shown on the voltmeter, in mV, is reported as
25 mV
